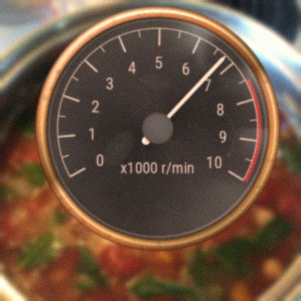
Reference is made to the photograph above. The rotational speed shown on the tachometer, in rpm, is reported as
6750 rpm
